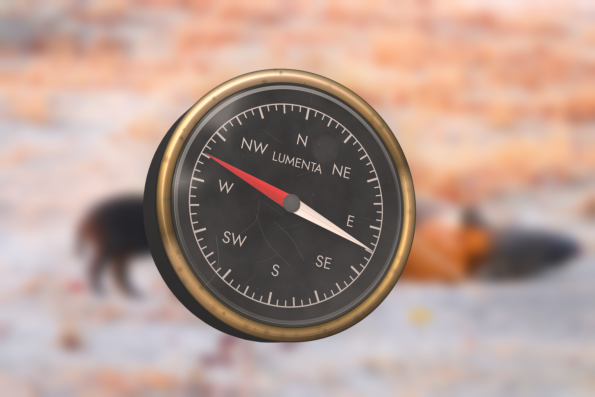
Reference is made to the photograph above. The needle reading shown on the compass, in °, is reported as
285 °
